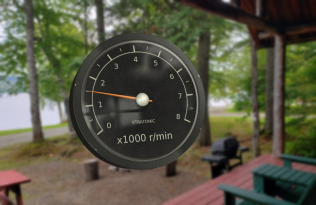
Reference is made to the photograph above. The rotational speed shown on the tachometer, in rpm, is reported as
1500 rpm
